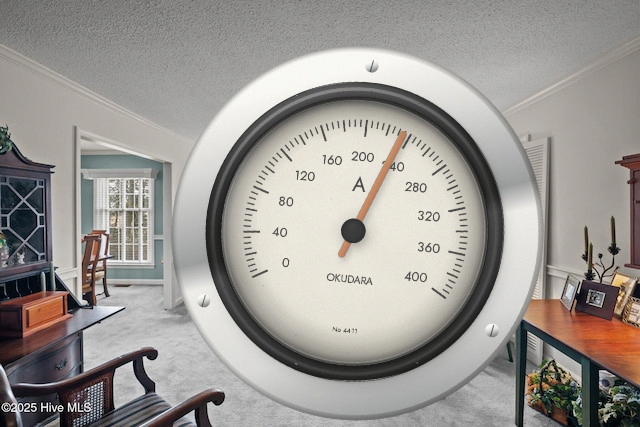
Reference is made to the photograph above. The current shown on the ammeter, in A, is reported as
235 A
